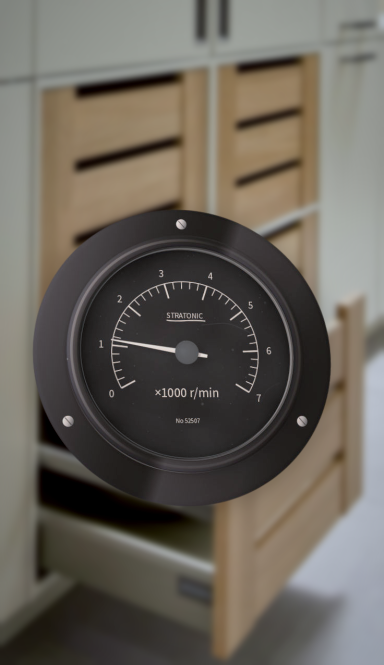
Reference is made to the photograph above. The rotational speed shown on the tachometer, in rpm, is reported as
1100 rpm
